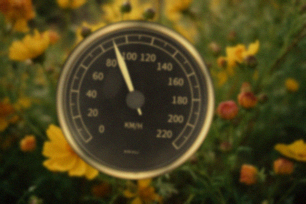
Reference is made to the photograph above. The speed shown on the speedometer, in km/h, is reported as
90 km/h
